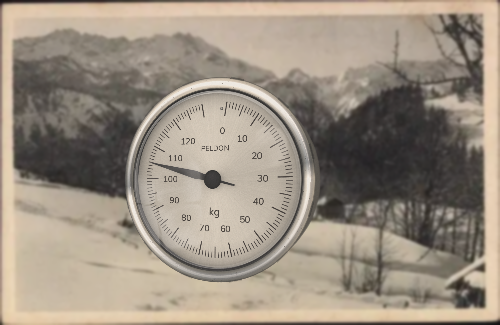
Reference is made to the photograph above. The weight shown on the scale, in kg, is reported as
105 kg
